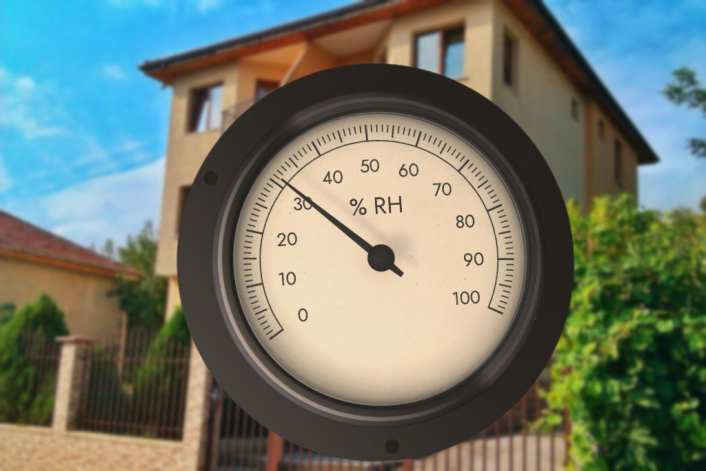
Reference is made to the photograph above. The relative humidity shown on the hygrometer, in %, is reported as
31 %
